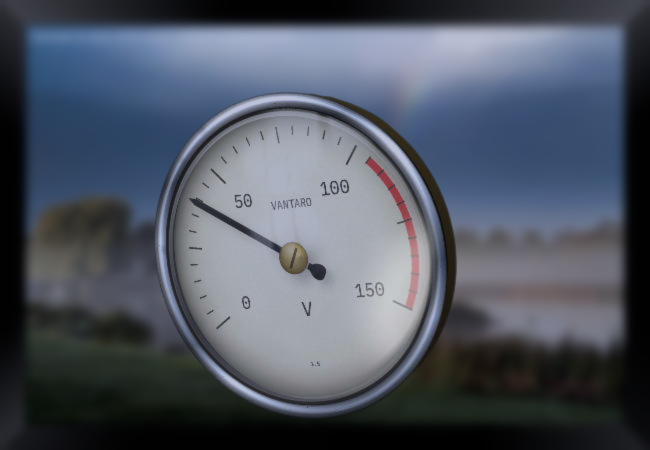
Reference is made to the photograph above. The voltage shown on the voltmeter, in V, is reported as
40 V
